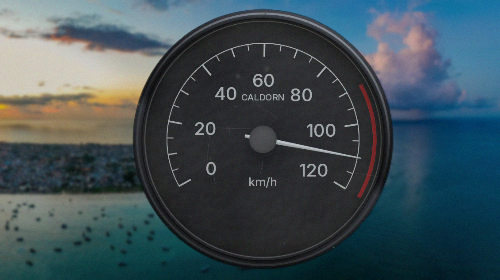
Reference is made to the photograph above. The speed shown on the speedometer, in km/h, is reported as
110 km/h
